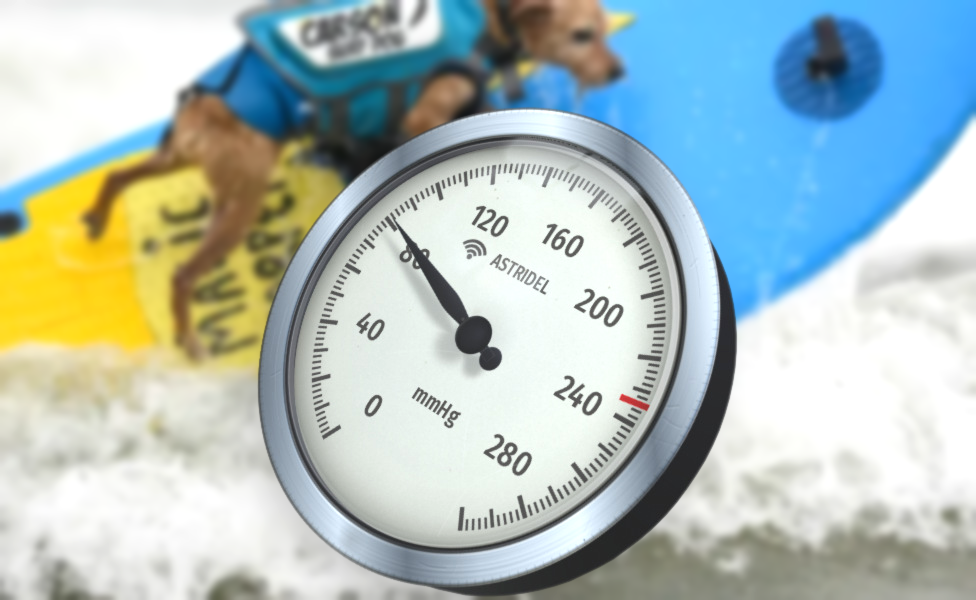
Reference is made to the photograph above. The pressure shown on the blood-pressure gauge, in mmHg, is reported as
82 mmHg
